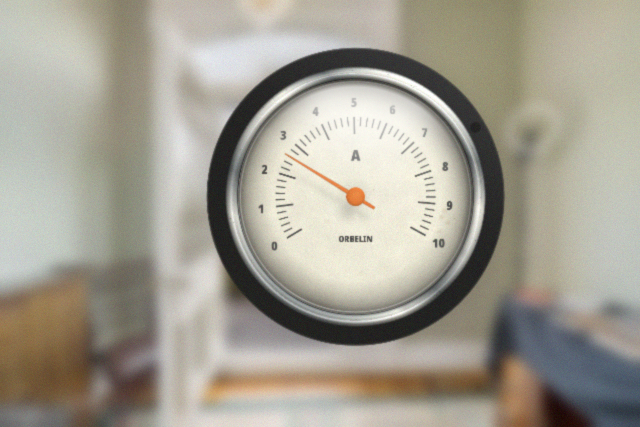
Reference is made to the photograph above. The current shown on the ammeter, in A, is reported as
2.6 A
